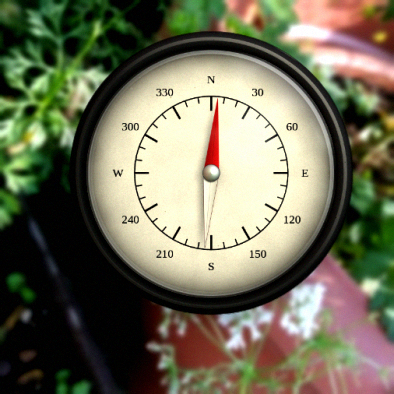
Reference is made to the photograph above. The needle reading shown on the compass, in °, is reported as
5 °
